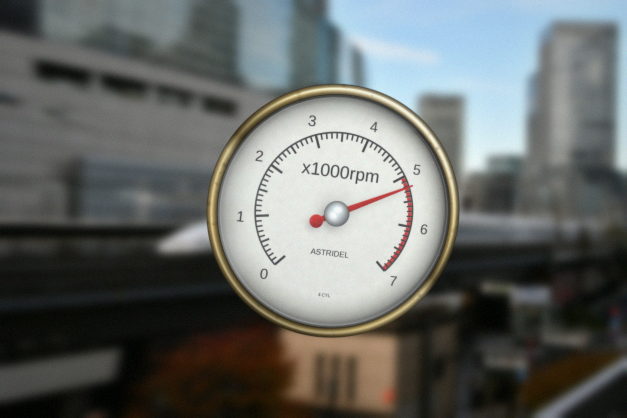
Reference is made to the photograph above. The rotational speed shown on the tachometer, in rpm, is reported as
5200 rpm
